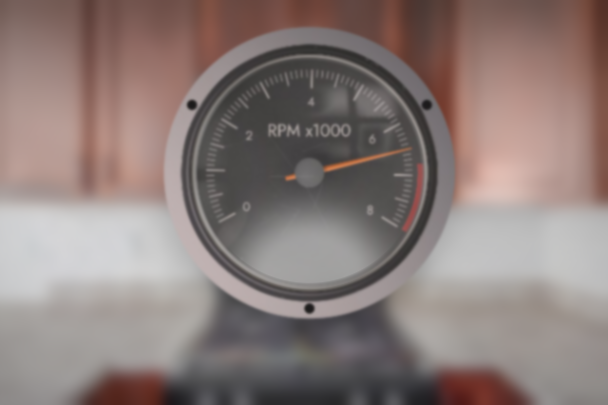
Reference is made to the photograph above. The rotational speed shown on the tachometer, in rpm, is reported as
6500 rpm
